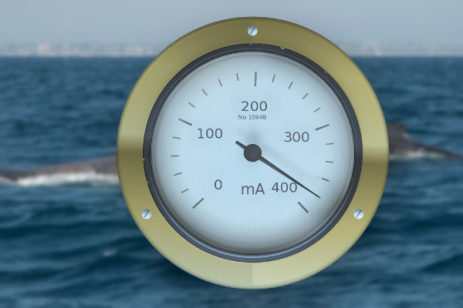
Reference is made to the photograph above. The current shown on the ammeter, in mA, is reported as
380 mA
